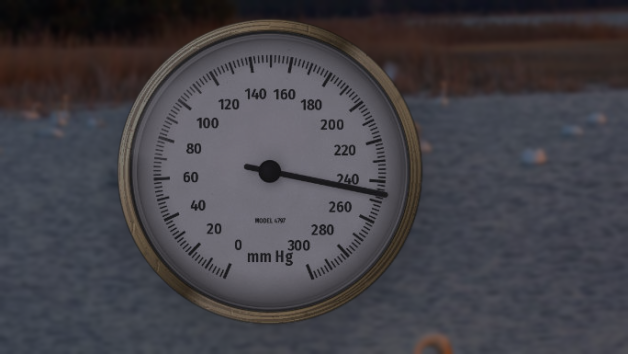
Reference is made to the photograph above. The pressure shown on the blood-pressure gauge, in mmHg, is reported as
246 mmHg
